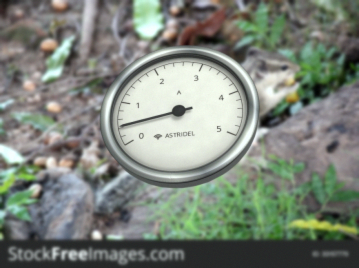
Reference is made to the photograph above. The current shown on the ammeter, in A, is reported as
0.4 A
